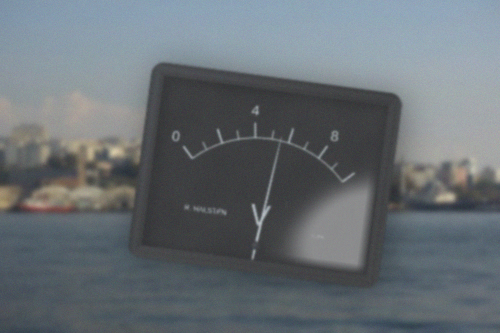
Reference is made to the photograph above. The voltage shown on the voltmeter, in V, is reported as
5.5 V
